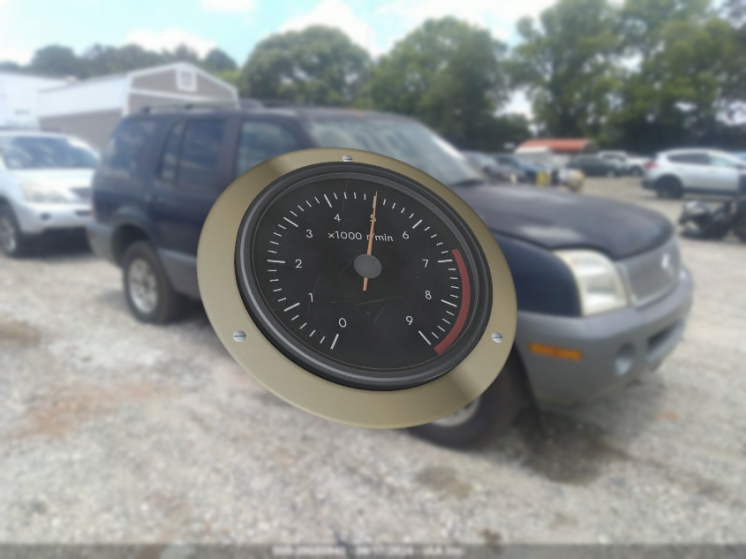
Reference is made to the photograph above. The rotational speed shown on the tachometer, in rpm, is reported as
5000 rpm
